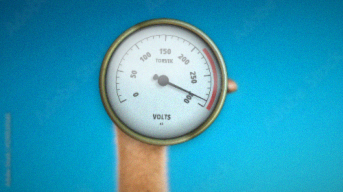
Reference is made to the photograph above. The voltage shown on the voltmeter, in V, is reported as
290 V
